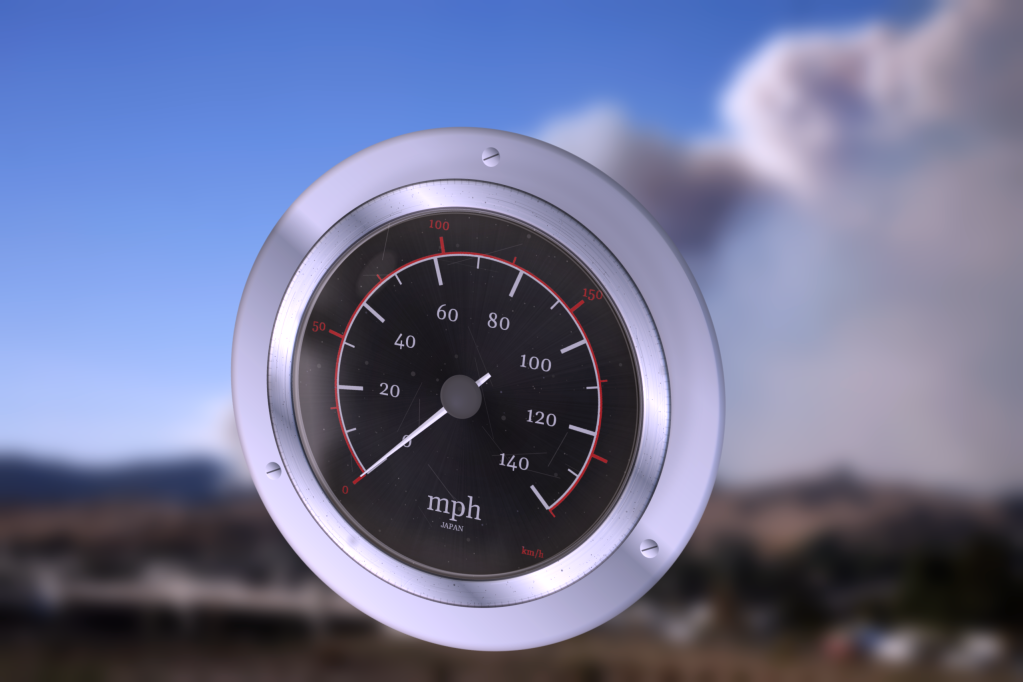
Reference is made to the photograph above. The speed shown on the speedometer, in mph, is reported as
0 mph
